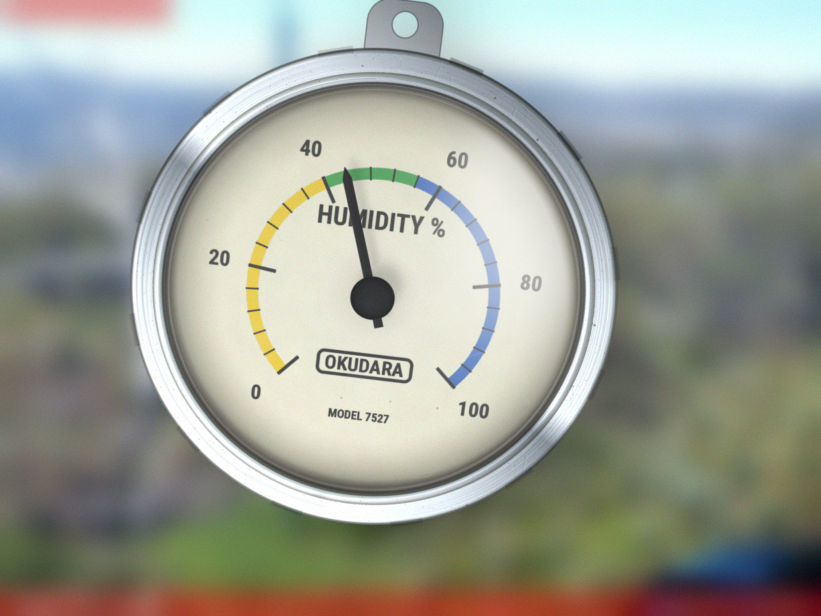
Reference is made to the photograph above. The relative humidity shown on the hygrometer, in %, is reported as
44 %
